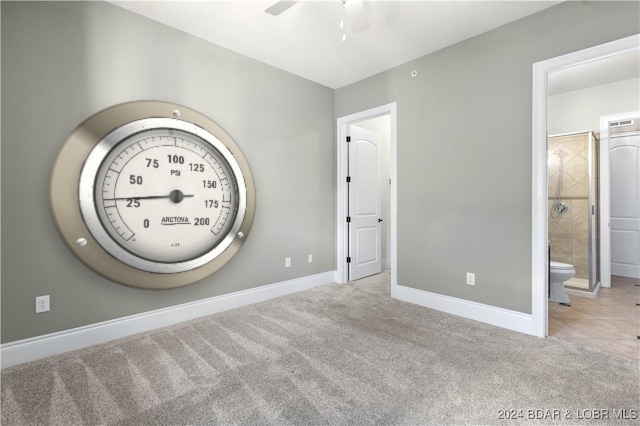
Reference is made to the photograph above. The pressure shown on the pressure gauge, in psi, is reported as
30 psi
